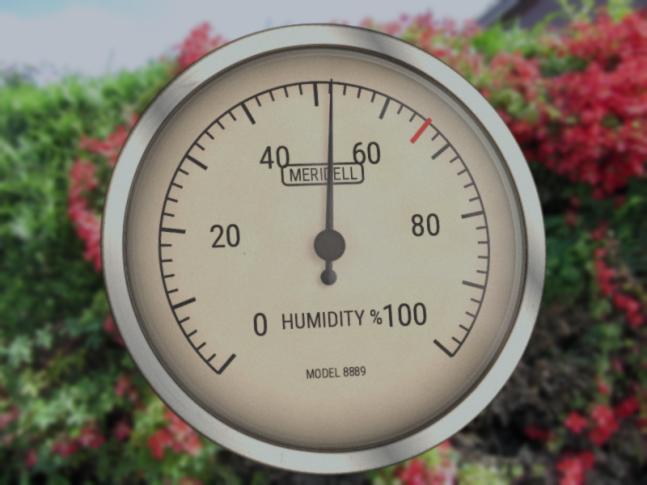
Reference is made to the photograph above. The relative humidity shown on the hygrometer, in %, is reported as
52 %
